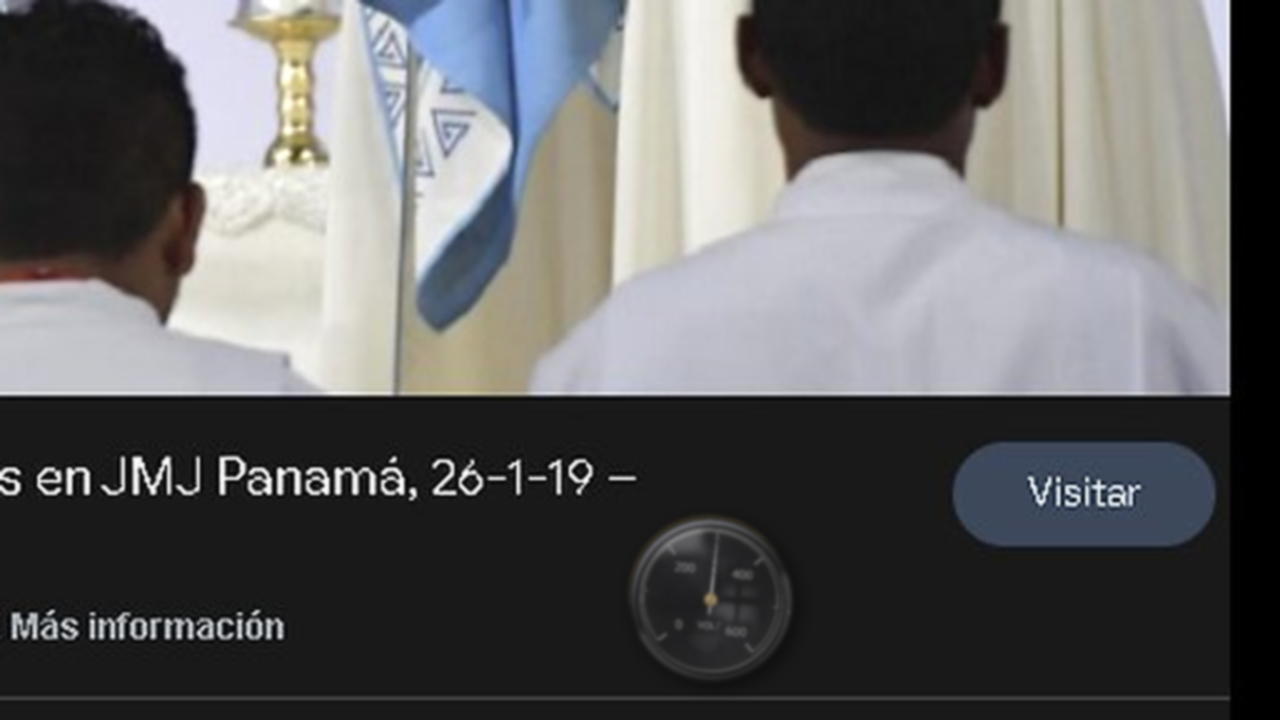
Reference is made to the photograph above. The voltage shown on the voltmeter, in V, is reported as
300 V
